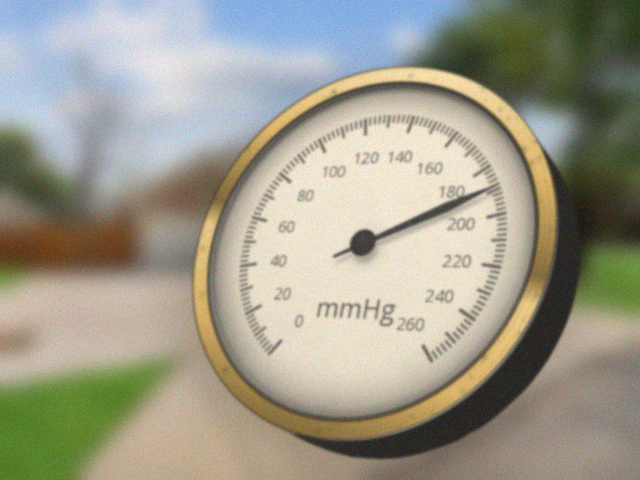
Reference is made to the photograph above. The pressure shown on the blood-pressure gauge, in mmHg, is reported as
190 mmHg
